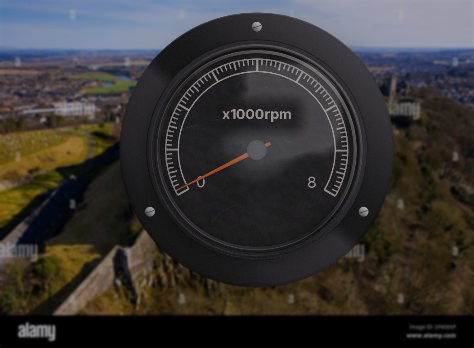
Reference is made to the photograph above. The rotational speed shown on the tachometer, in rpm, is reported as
100 rpm
